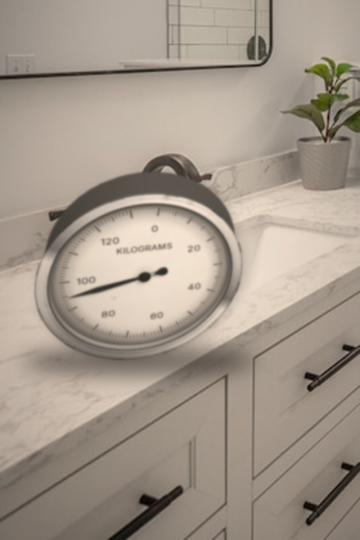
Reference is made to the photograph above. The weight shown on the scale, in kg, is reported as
95 kg
